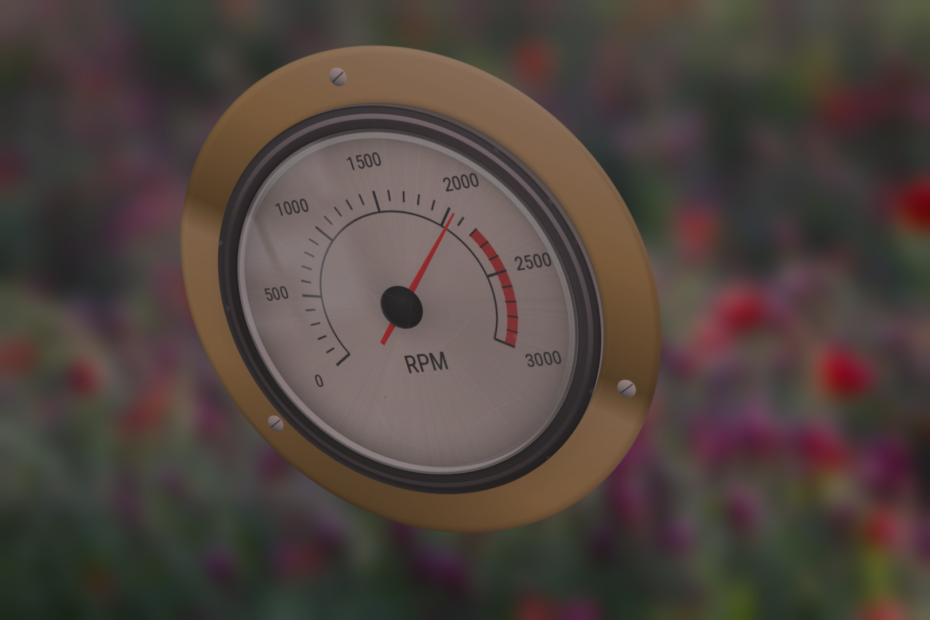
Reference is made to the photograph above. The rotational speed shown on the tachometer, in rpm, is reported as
2050 rpm
